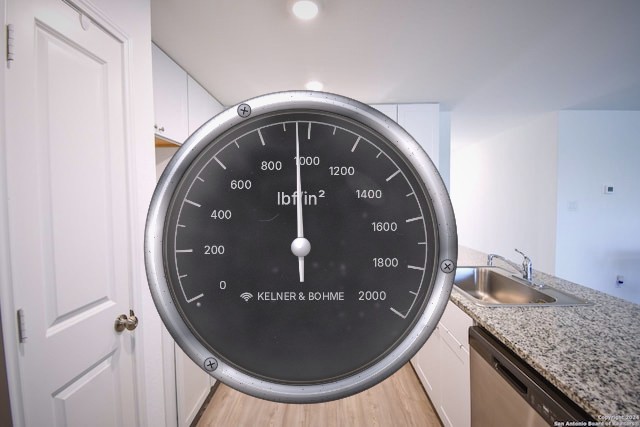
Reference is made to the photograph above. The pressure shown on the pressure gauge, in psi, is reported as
950 psi
